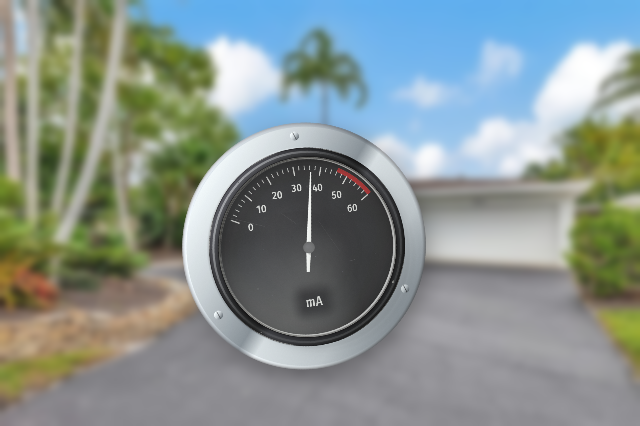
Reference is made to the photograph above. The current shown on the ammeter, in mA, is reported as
36 mA
